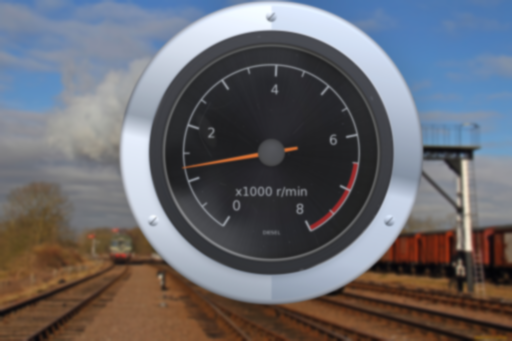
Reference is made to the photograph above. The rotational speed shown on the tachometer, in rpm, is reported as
1250 rpm
